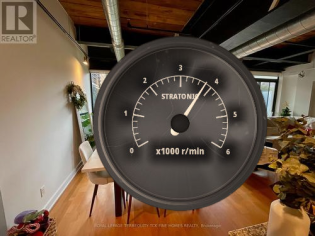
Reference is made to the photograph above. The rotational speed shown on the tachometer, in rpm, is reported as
3800 rpm
